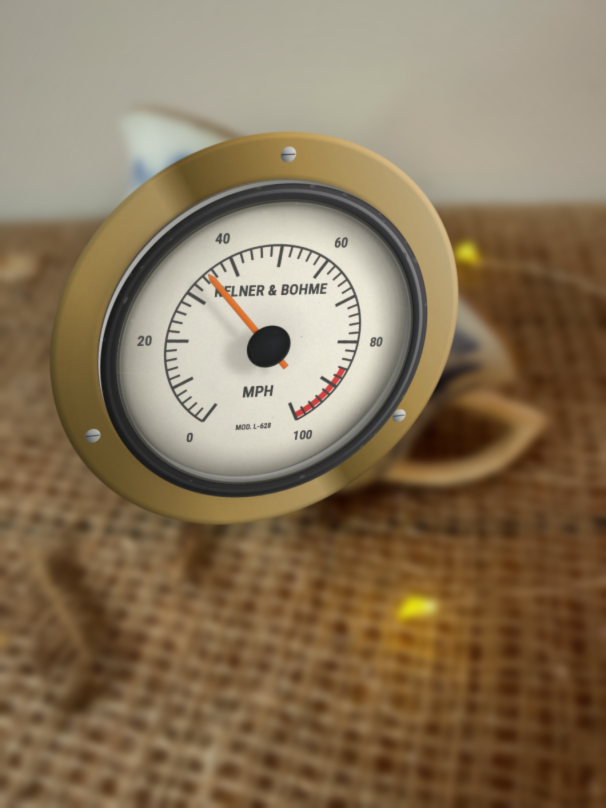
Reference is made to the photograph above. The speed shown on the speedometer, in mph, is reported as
35 mph
